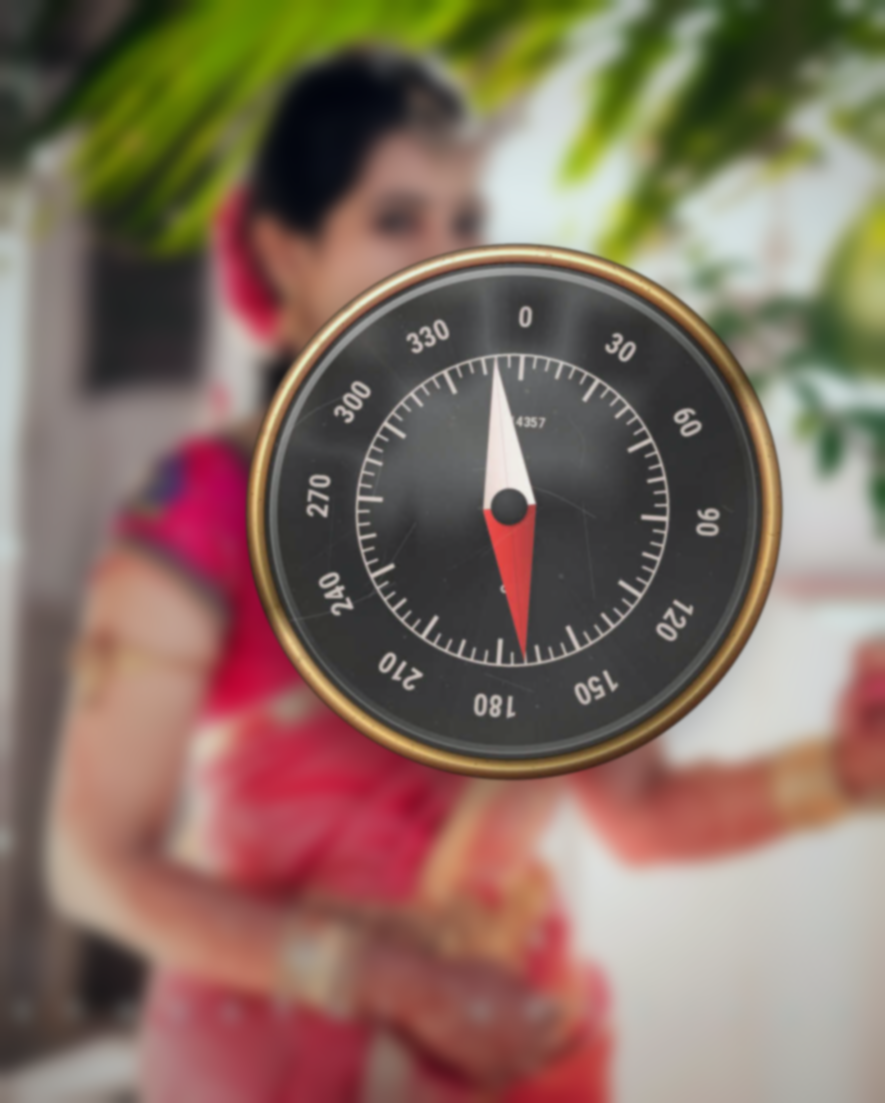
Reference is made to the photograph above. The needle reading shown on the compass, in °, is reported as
170 °
